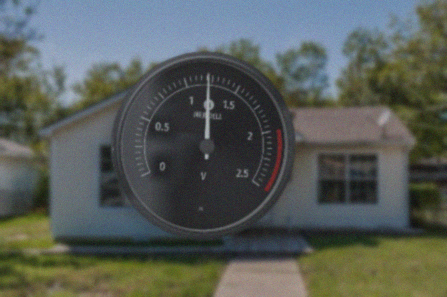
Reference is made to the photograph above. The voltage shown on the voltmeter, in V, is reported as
1.2 V
